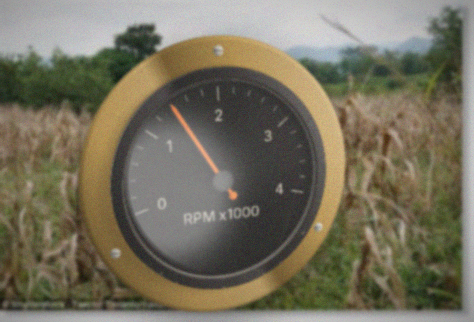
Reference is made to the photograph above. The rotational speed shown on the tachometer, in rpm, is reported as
1400 rpm
